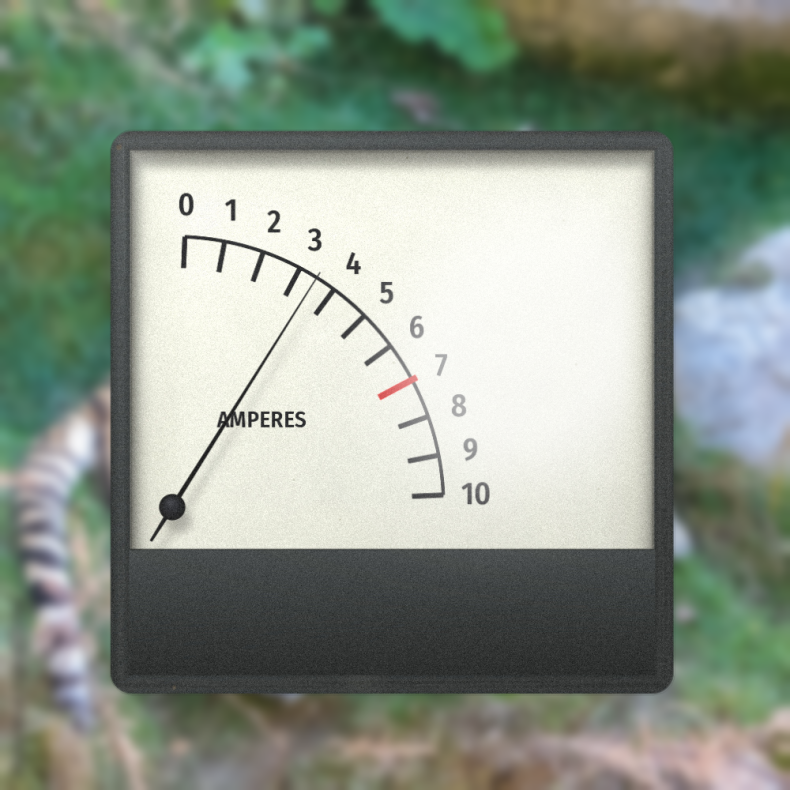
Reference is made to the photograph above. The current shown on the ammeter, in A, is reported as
3.5 A
